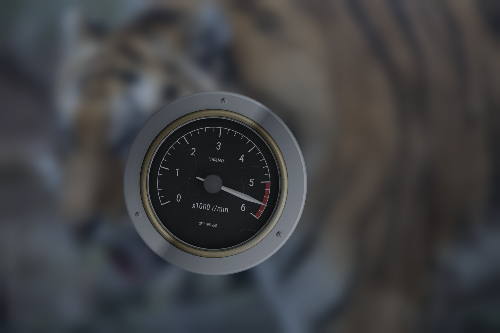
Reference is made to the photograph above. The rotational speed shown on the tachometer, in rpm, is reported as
5600 rpm
